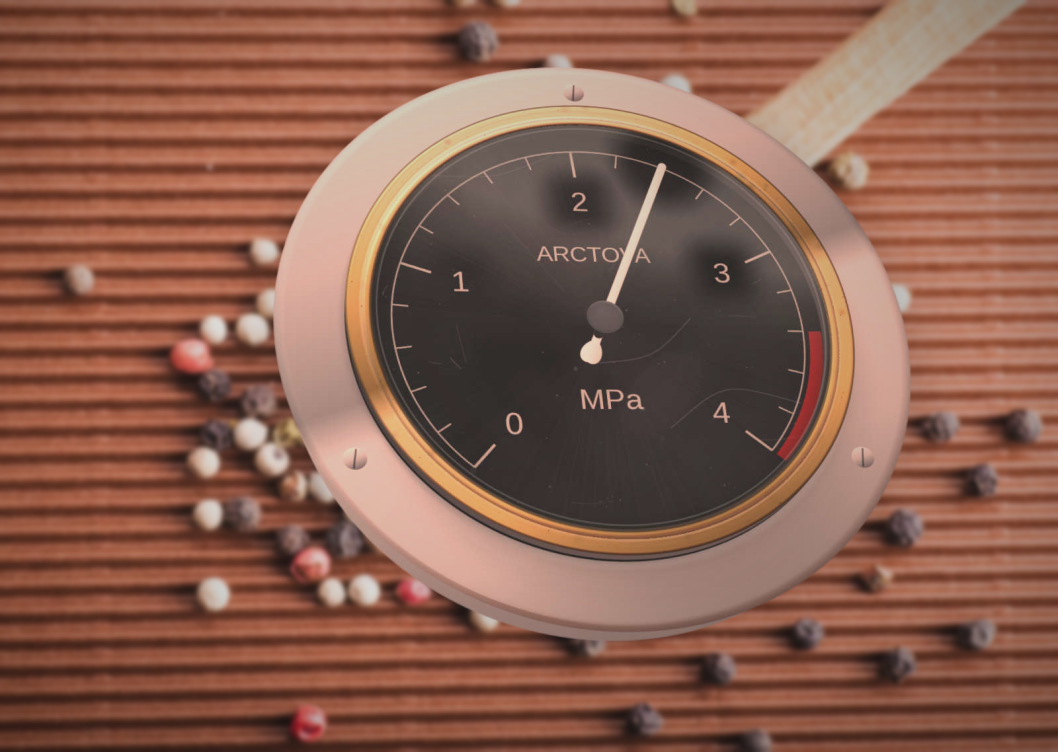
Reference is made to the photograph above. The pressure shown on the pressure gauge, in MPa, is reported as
2.4 MPa
